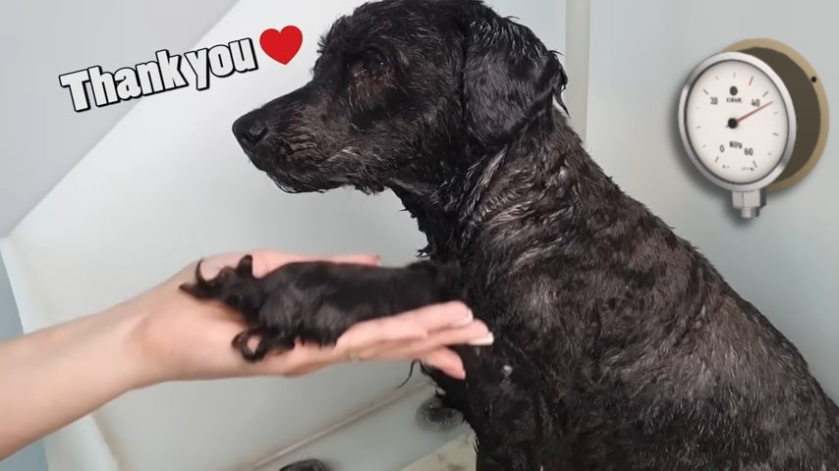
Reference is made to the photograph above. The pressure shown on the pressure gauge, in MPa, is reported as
42.5 MPa
